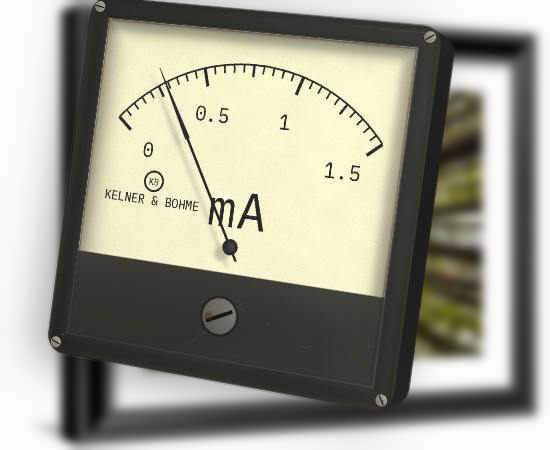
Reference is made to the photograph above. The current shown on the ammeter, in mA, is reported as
0.3 mA
